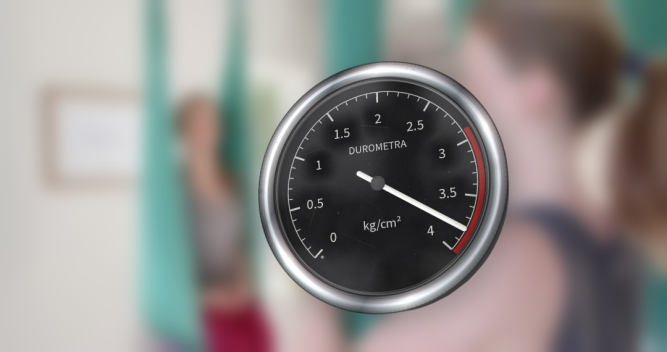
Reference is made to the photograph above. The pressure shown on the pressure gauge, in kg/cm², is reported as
3.8 kg/cm²
